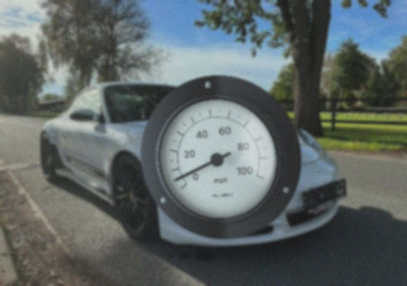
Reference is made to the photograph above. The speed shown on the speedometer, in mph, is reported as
5 mph
